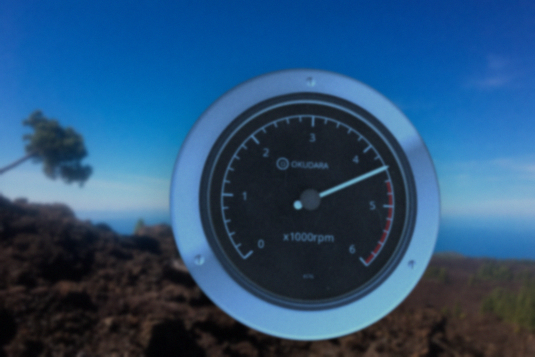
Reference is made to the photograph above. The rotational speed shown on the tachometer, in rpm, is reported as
4400 rpm
